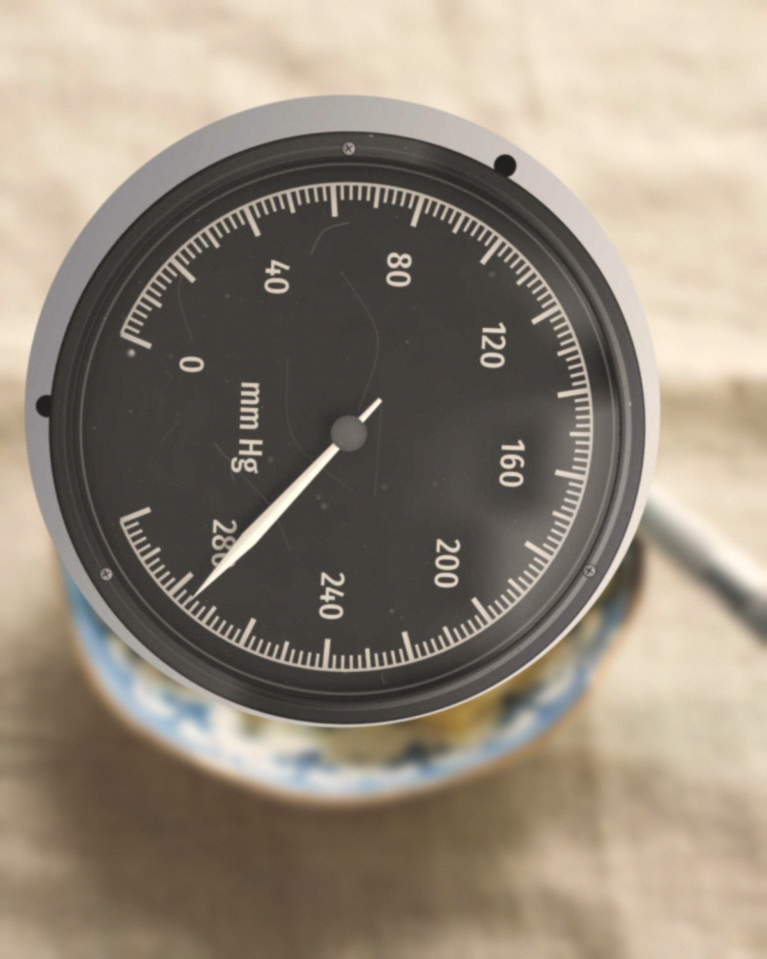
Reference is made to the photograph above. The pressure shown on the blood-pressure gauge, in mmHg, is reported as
276 mmHg
